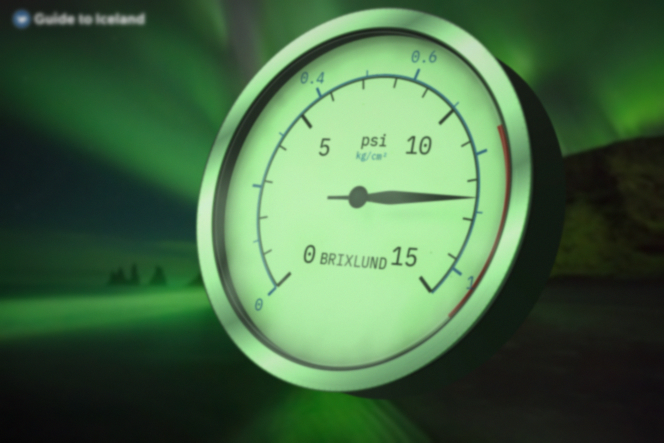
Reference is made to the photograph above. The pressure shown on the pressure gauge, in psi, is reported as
12.5 psi
